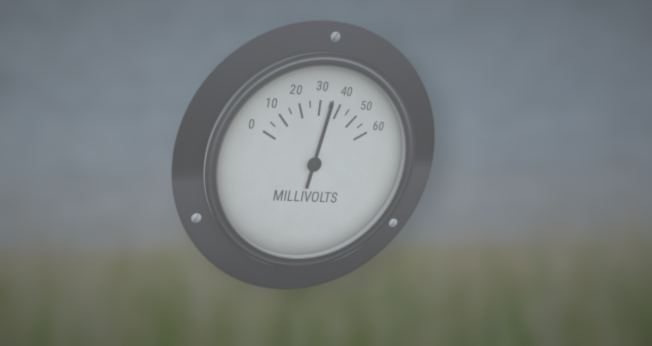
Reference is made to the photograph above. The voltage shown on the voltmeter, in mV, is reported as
35 mV
